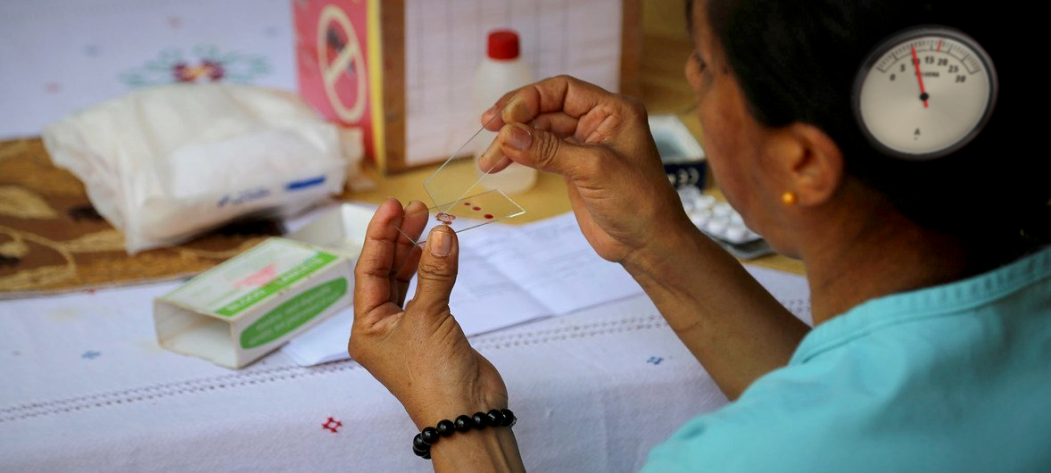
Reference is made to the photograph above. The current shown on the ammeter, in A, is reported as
10 A
